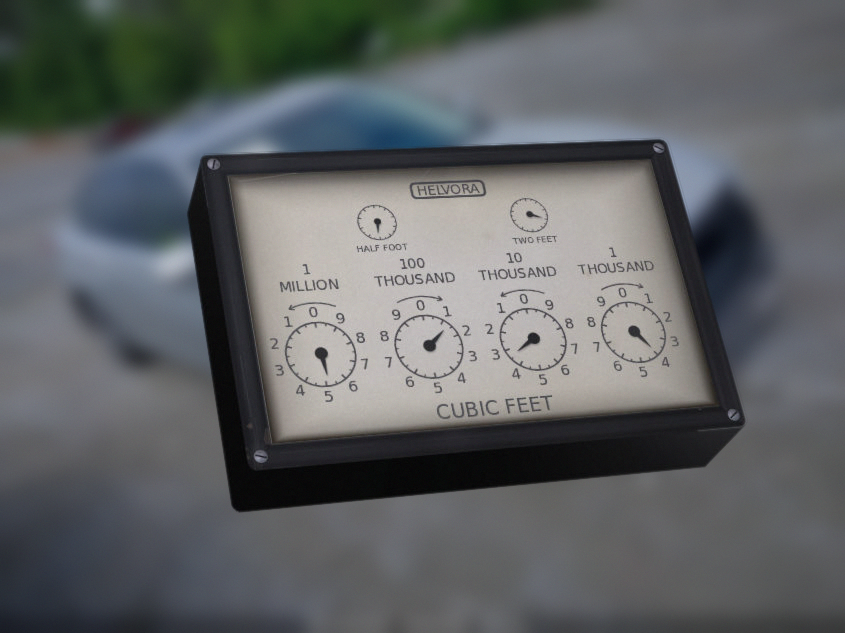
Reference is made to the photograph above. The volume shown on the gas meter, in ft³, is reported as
513400 ft³
